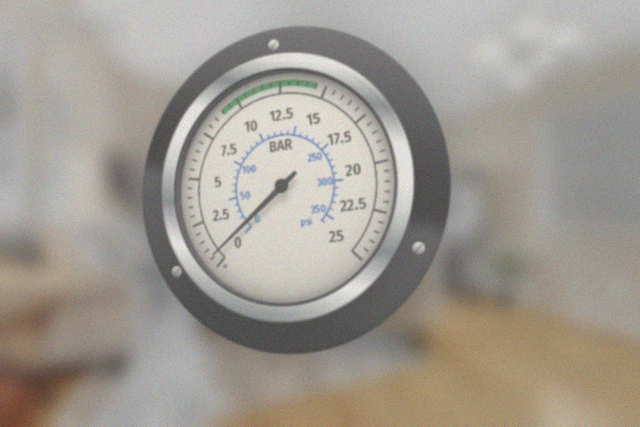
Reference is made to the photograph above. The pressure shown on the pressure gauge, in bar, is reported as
0.5 bar
